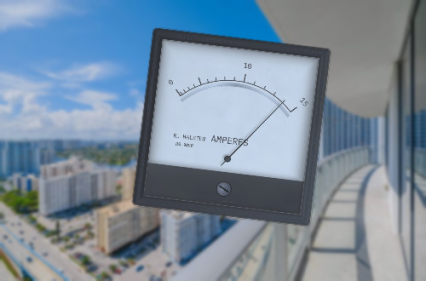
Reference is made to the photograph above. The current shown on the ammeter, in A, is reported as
14 A
